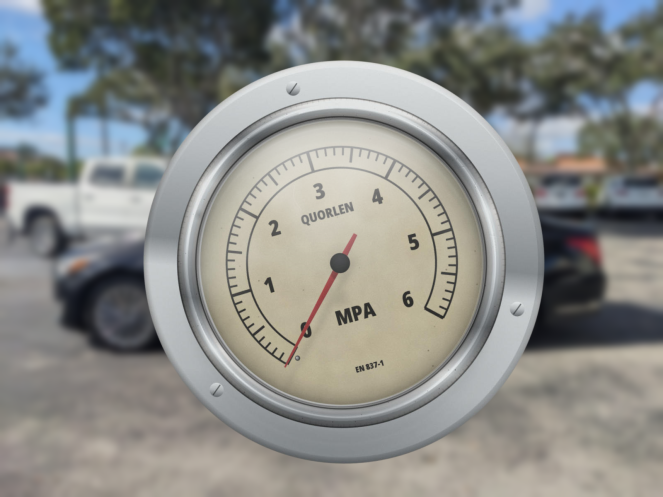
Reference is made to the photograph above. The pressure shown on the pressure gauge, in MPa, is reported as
0 MPa
